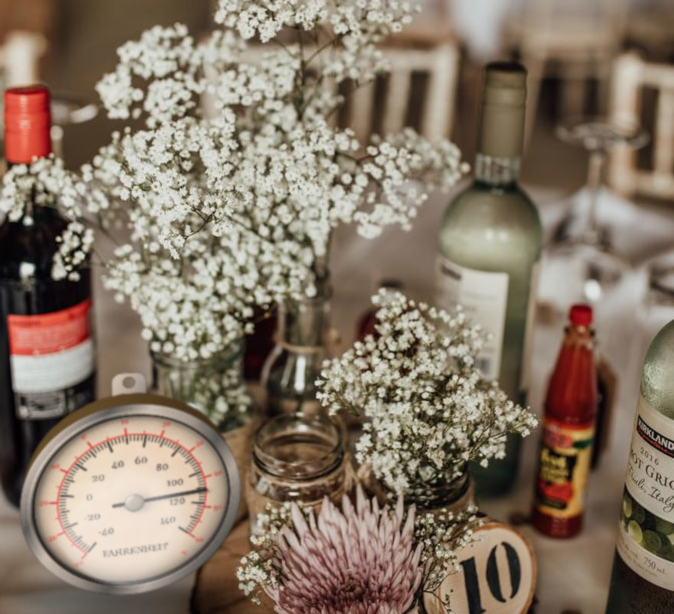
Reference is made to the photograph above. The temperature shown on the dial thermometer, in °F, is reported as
110 °F
